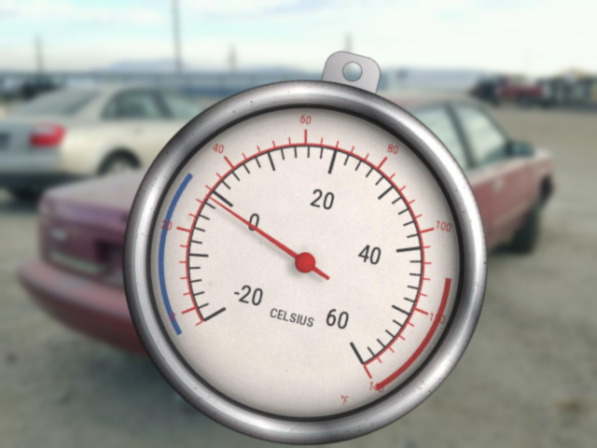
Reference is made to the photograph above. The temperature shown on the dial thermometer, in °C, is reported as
-1 °C
